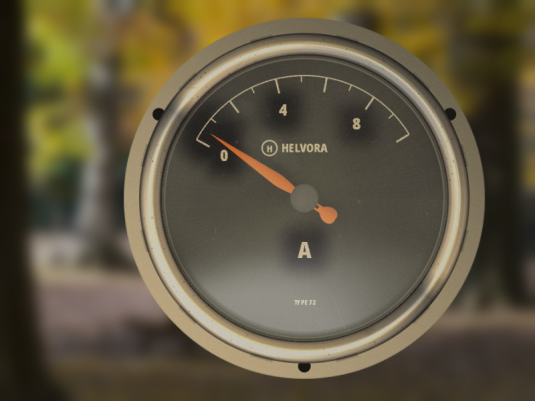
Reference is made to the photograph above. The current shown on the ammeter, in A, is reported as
0.5 A
